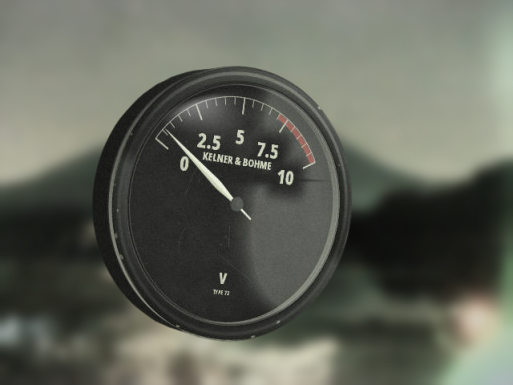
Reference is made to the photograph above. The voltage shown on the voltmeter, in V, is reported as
0.5 V
